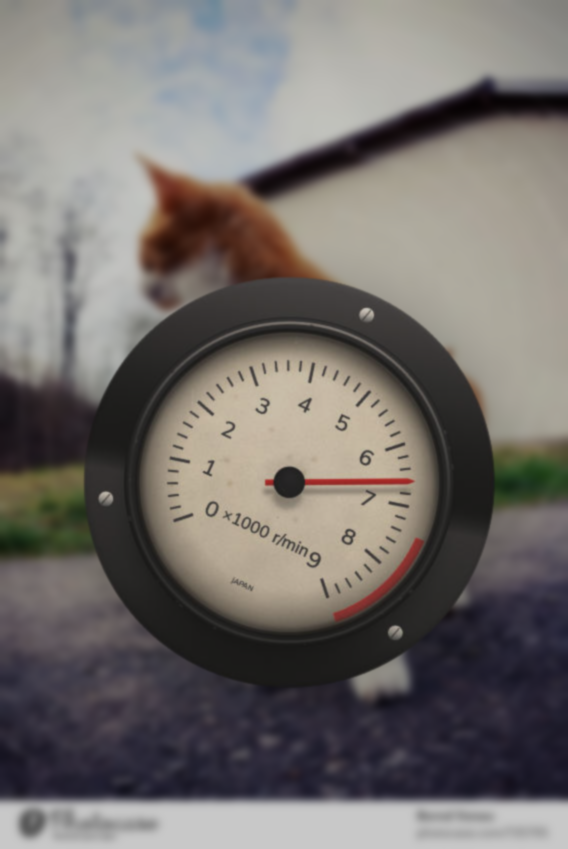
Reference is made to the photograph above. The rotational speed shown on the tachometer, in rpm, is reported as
6600 rpm
